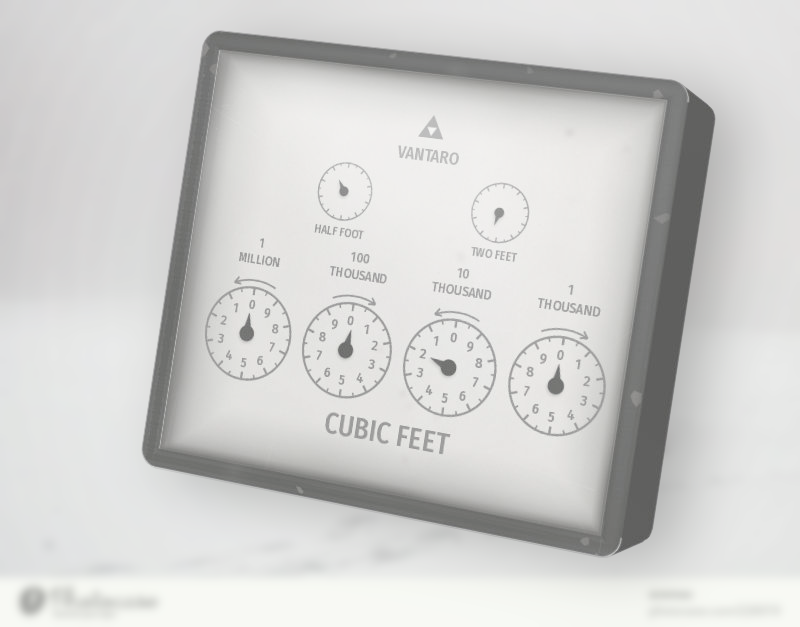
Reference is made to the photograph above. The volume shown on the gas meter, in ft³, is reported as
2000 ft³
